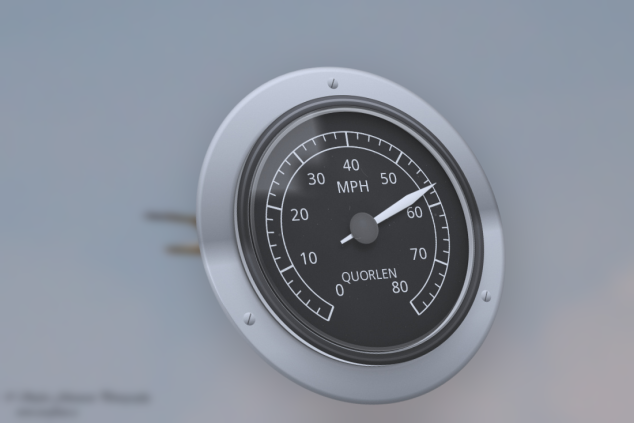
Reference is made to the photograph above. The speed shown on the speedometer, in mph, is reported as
57 mph
